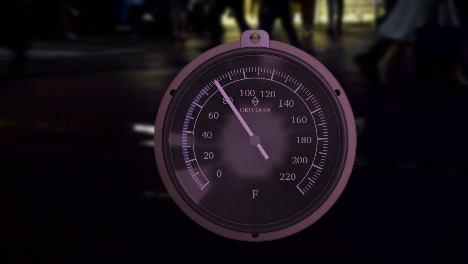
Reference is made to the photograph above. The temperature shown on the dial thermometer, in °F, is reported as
80 °F
